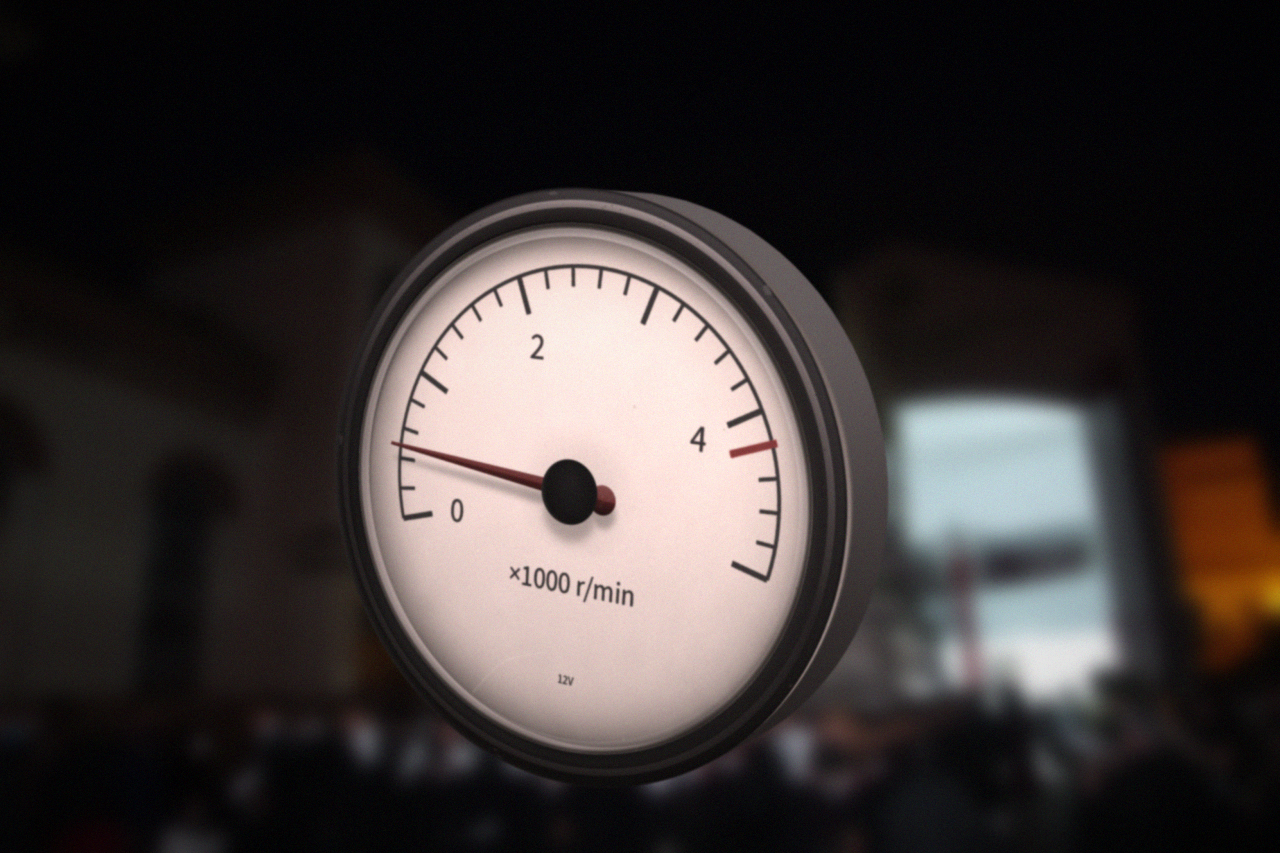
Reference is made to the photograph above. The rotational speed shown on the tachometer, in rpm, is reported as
500 rpm
